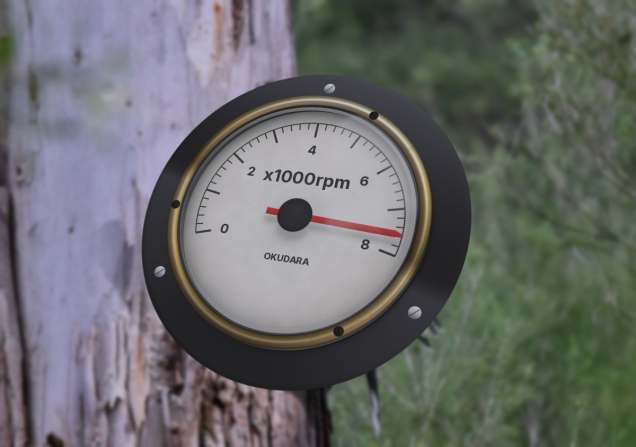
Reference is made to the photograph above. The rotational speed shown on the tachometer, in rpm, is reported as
7600 rpm
